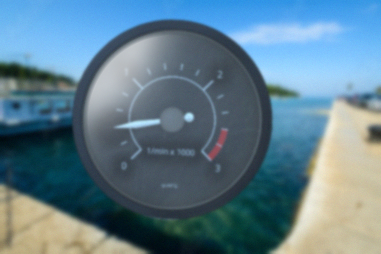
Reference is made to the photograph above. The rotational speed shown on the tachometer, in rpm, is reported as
400 rpm
